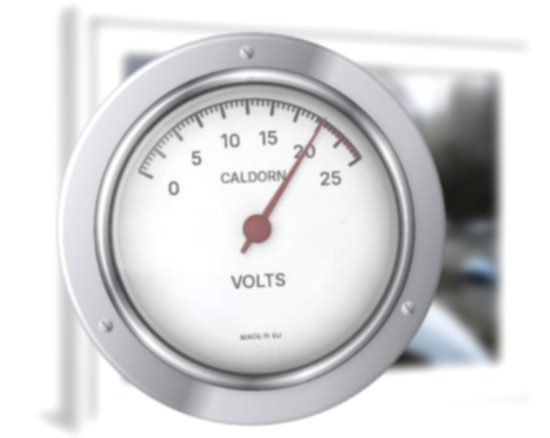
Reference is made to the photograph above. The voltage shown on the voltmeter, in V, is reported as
20 V
